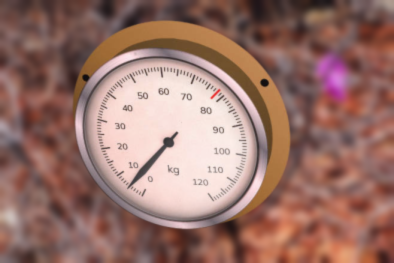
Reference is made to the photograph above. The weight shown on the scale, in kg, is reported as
5 kg
